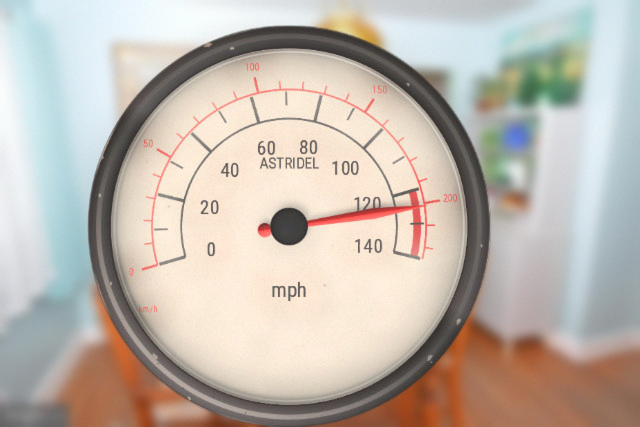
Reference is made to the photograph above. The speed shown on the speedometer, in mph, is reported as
125 mph
